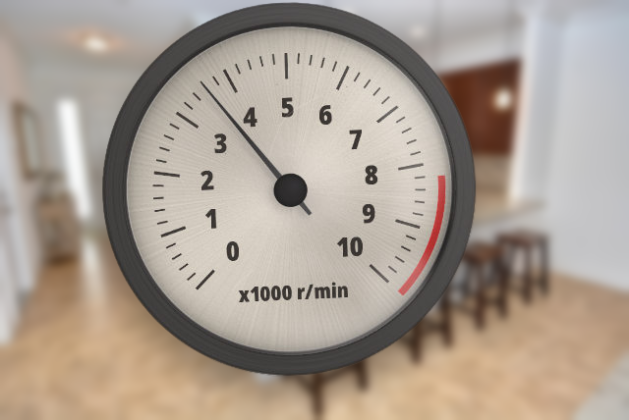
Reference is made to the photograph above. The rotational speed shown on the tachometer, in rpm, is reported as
3600 rpm
